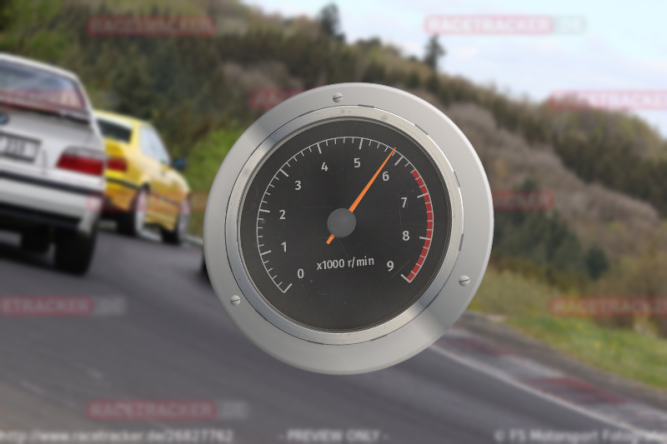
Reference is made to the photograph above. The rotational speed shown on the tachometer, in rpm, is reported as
5800 rpm
